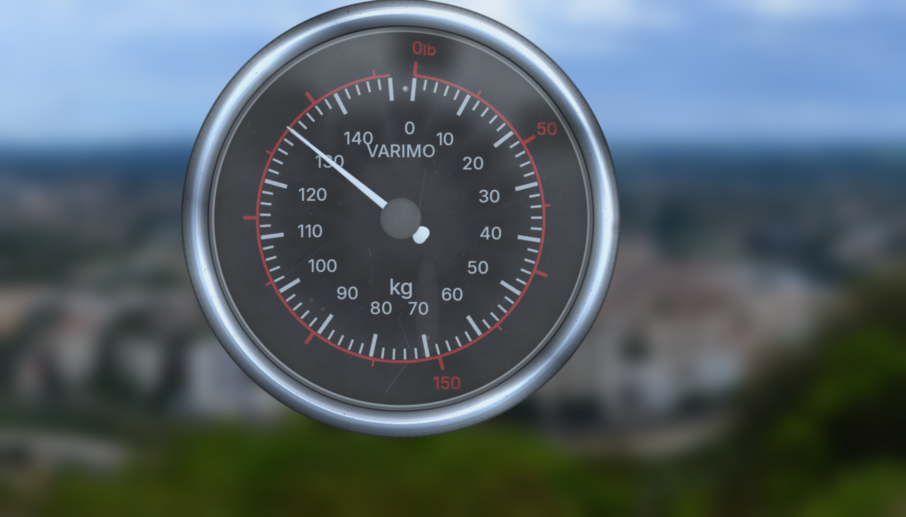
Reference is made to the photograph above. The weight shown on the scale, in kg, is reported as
130 kg
